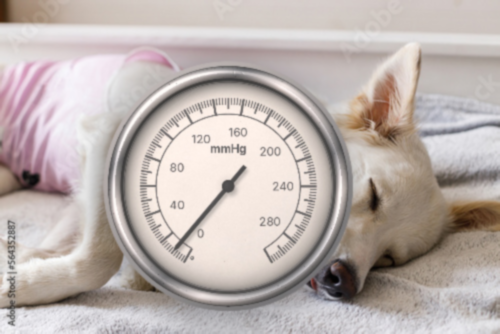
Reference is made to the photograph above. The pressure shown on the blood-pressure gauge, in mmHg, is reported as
10 mmHg
